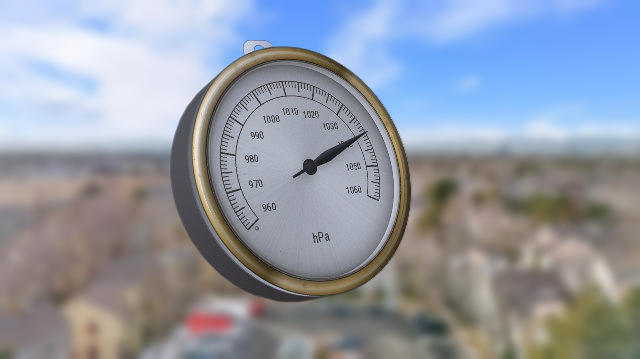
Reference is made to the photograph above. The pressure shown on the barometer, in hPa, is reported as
1040 hPa
